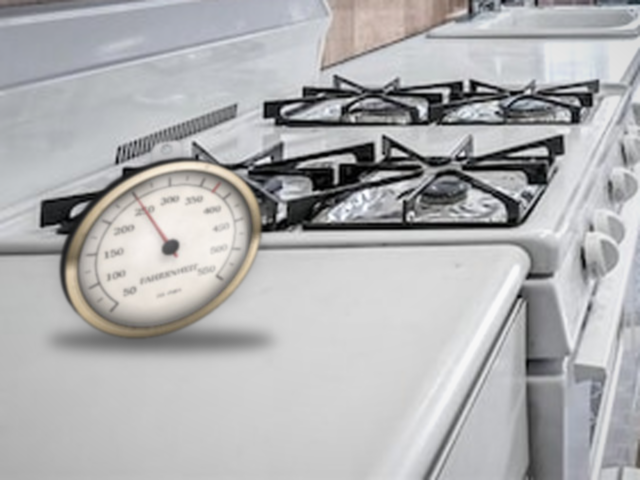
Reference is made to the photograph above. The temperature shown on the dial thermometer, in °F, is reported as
250 °F
